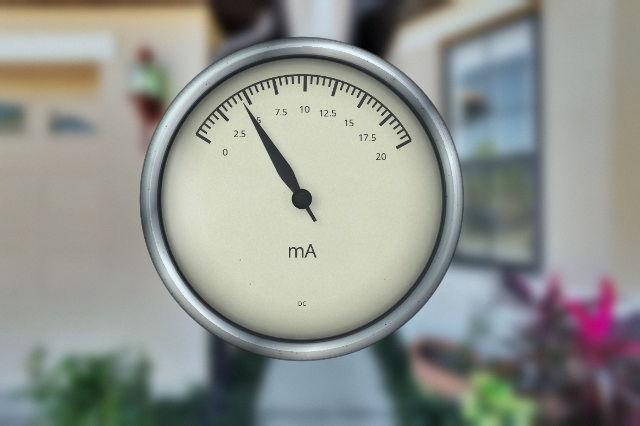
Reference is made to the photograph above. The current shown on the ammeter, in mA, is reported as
4.5 mA
